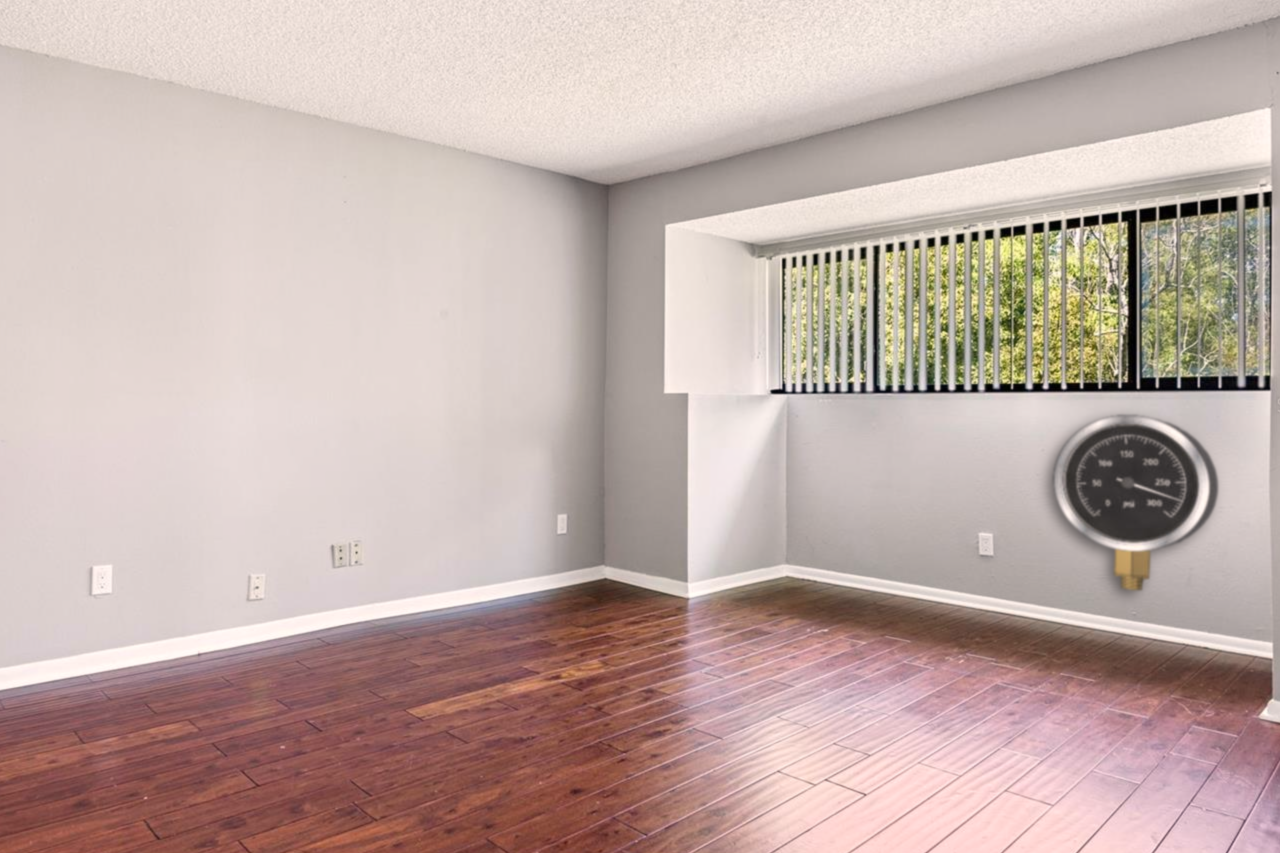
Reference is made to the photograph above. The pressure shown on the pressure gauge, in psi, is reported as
275 psi
